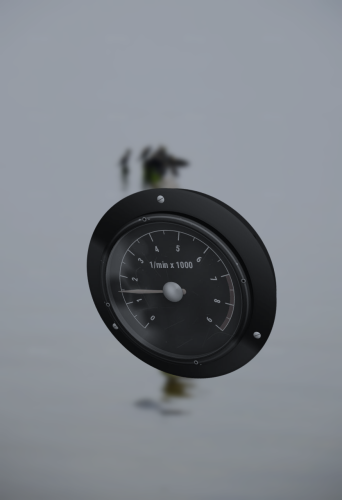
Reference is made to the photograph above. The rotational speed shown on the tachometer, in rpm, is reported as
1500 rpm
